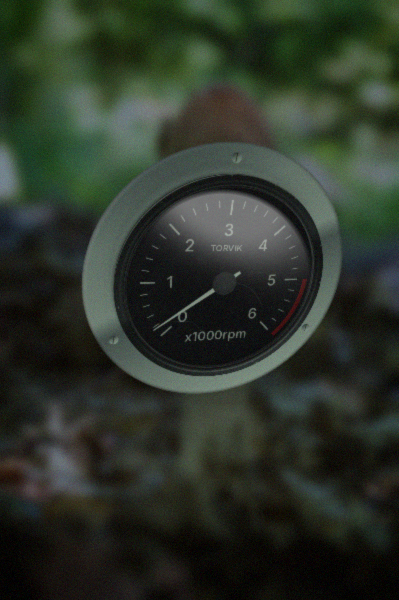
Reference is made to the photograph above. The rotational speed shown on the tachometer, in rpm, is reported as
200 rpm
